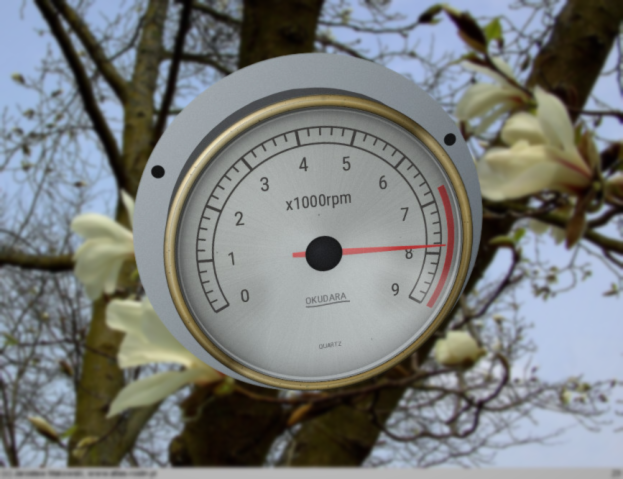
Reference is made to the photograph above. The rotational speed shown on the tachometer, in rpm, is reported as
7800 rpm
